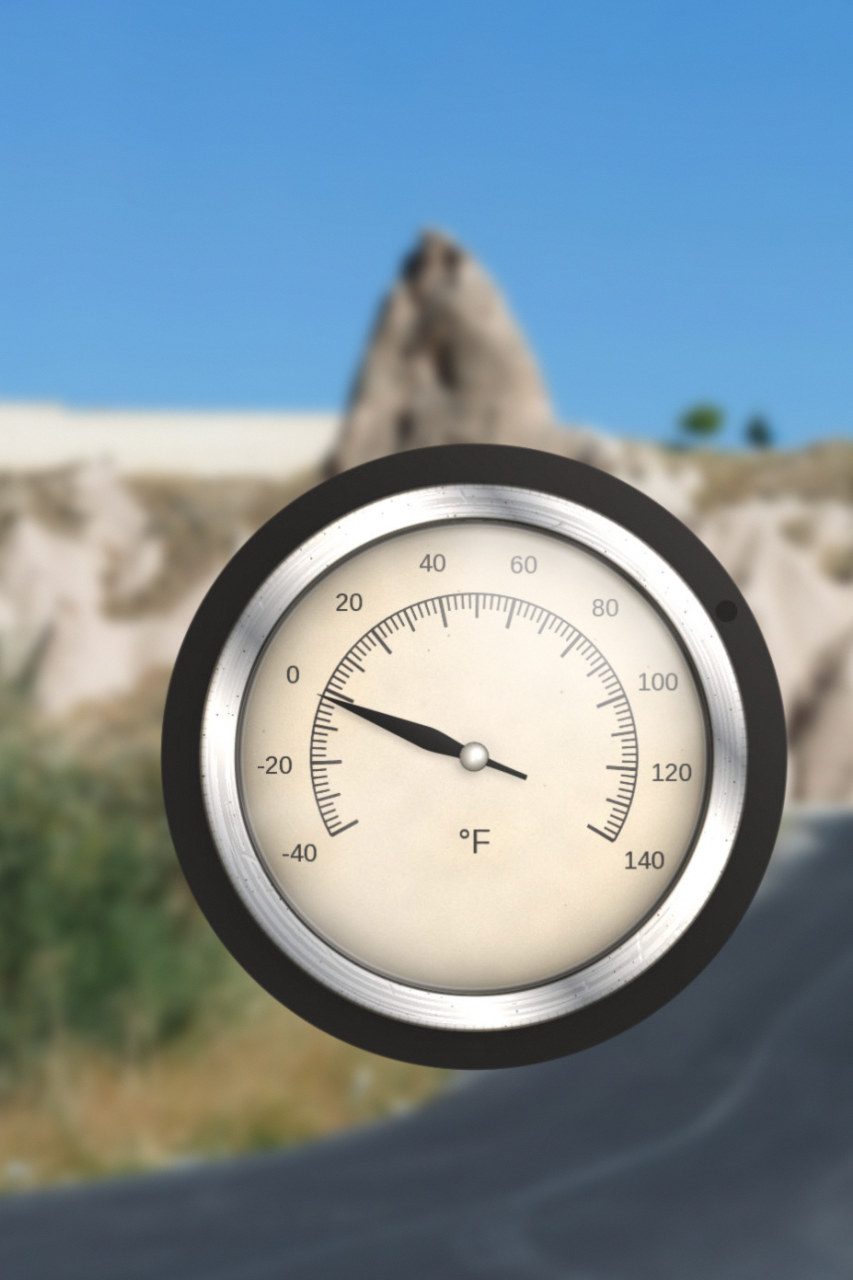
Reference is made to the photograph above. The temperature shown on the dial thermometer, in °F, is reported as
-2 °F
